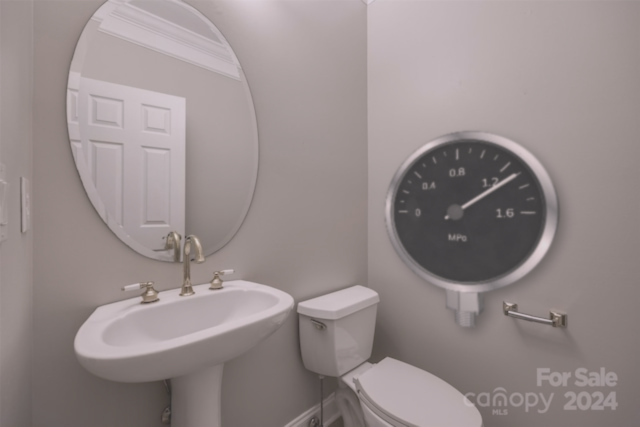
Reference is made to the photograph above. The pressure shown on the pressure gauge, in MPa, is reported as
1.3 MPa
